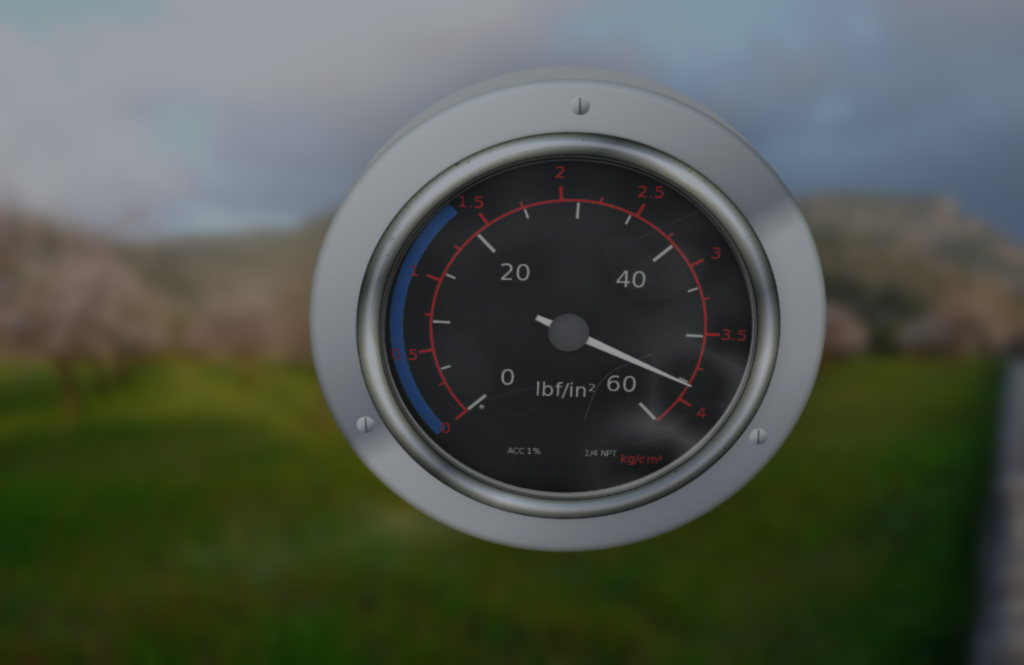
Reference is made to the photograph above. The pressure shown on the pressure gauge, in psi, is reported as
55 psi
